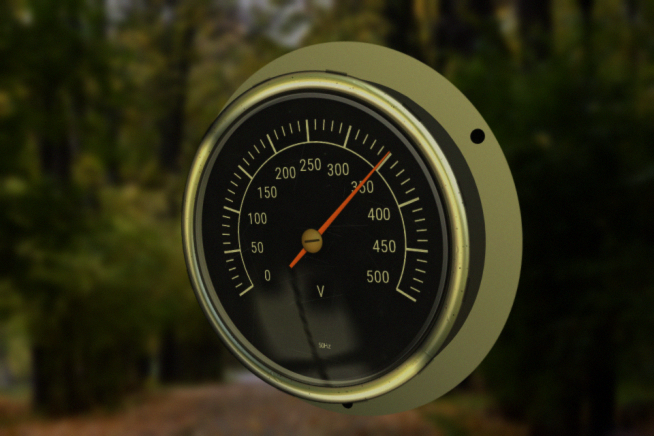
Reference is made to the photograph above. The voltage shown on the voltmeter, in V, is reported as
350 V
